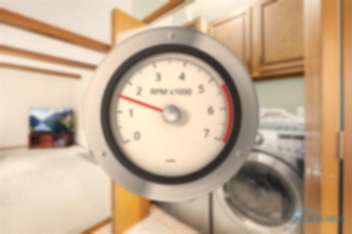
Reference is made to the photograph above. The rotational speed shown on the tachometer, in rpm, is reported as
1500 rpm
